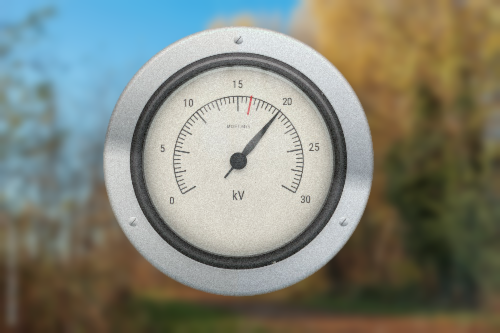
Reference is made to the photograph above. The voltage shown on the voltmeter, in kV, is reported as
20 kV
